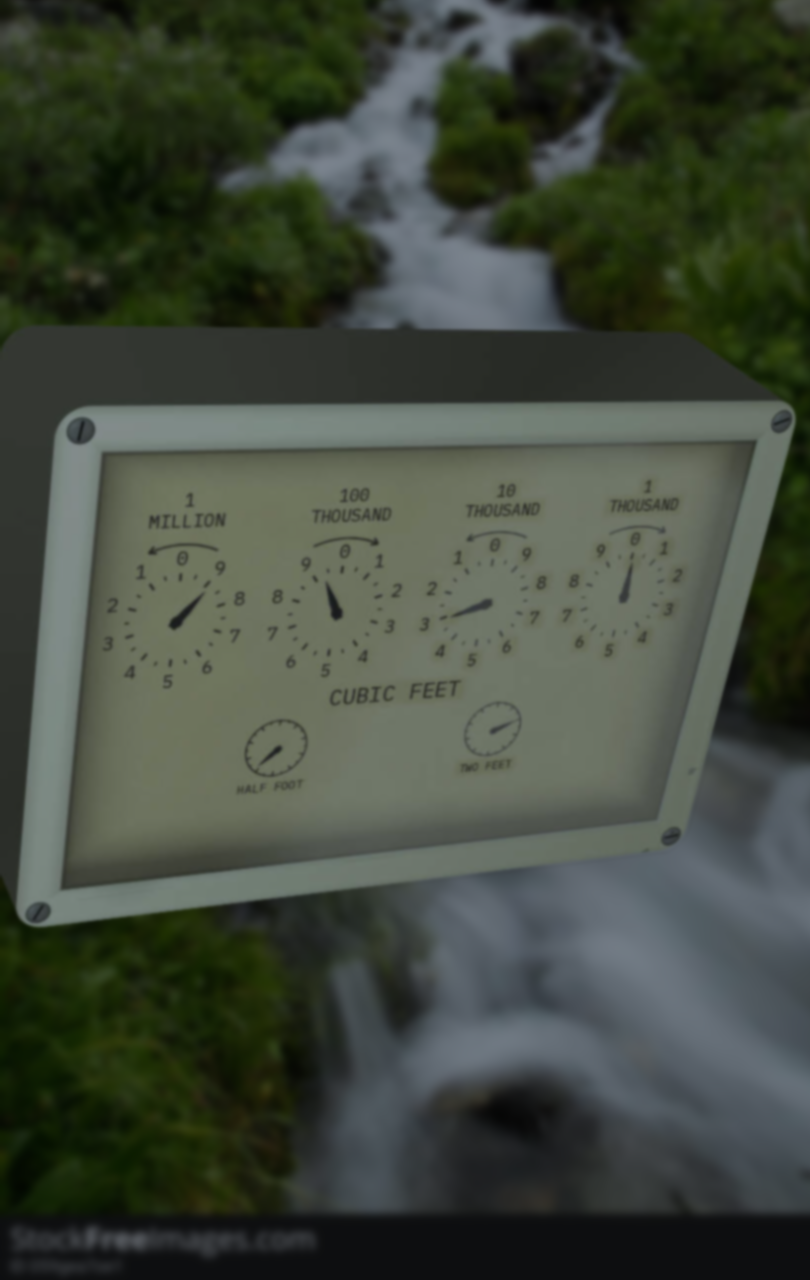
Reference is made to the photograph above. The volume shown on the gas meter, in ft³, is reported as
893000 ft³
